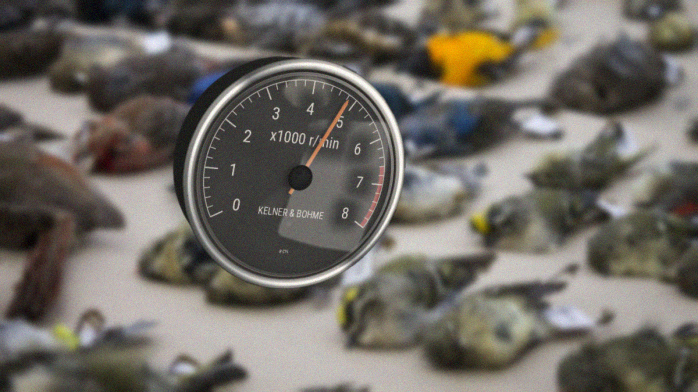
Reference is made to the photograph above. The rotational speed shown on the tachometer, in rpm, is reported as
4800 rpm
